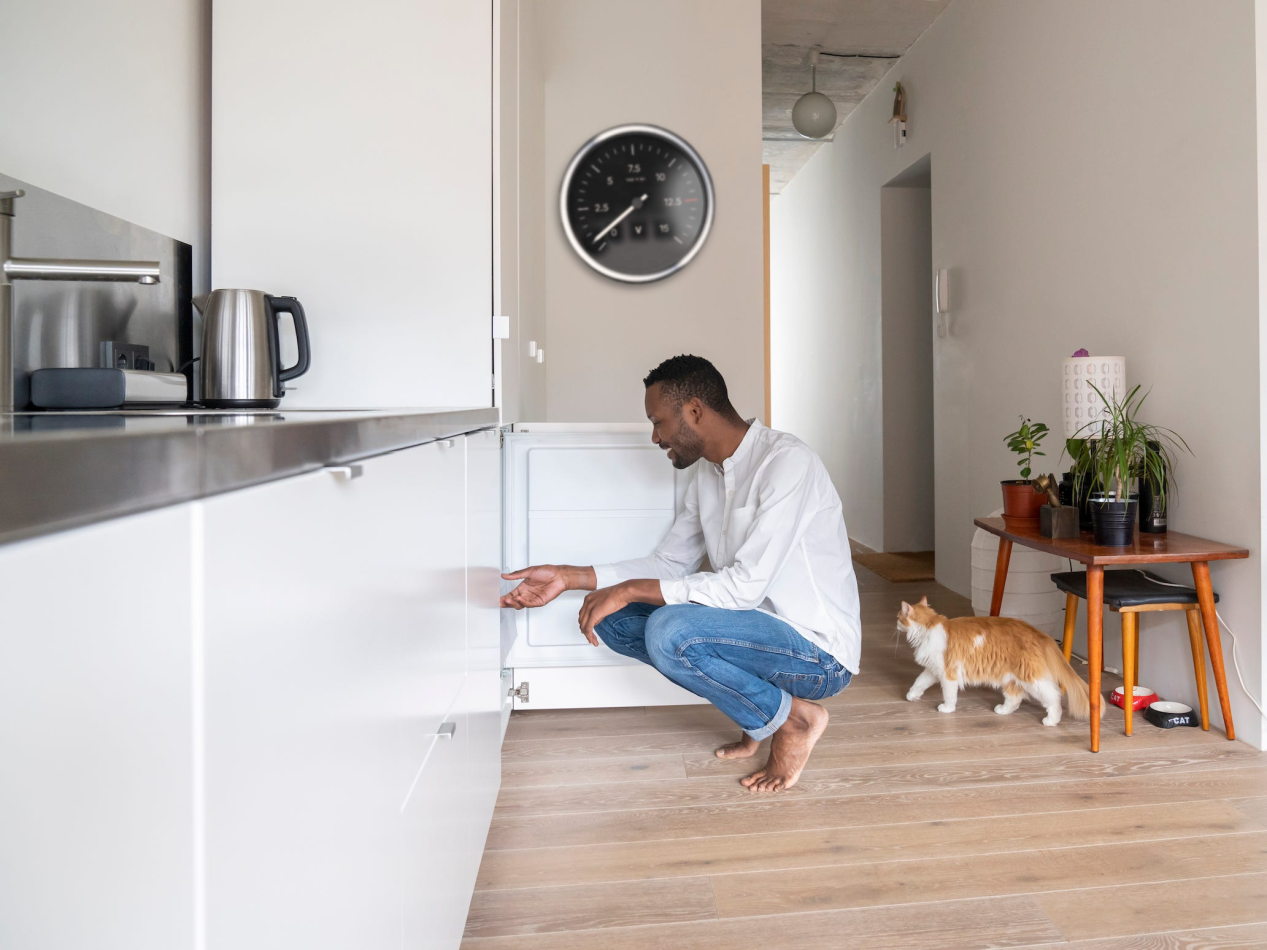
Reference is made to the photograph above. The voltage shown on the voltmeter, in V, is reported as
0.5 V
